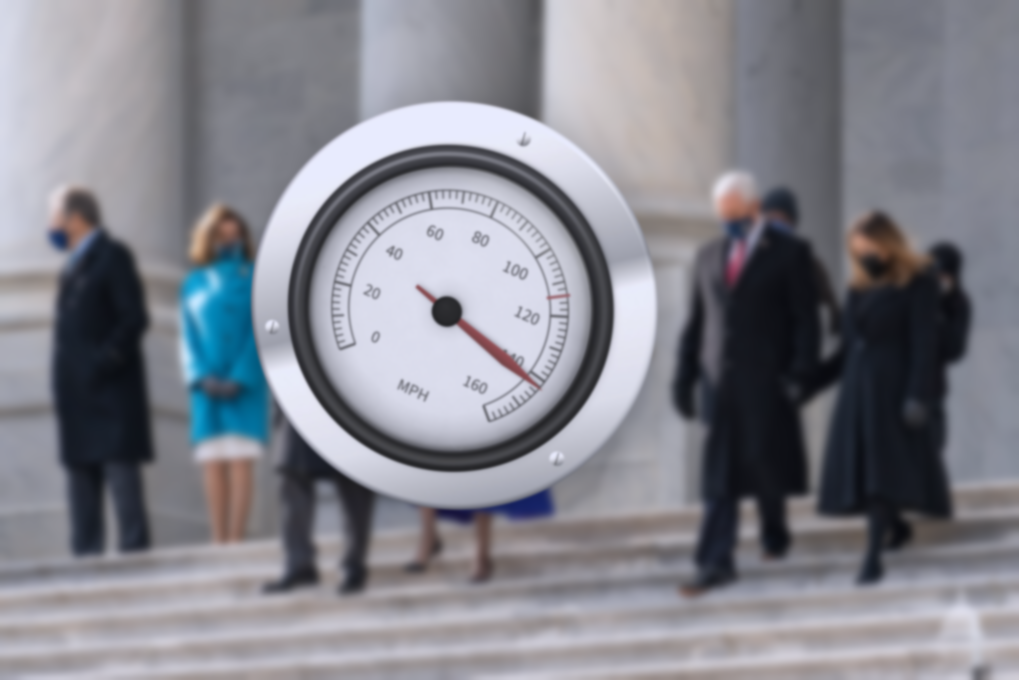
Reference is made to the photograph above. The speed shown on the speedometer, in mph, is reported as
142 mph
